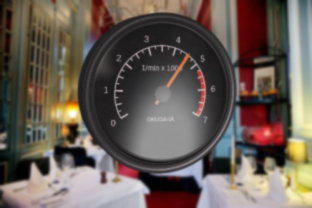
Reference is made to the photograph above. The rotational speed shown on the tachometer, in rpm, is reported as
4500 rpm
